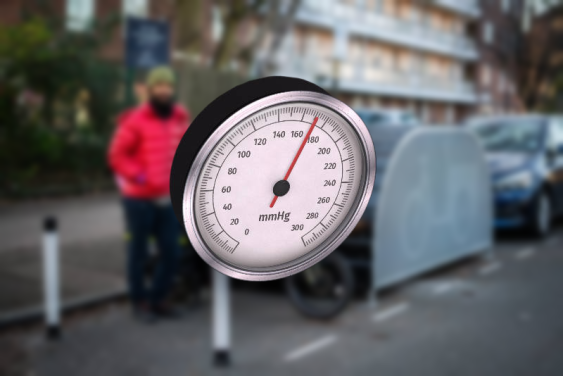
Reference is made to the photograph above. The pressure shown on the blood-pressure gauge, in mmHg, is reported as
170 mmHg
